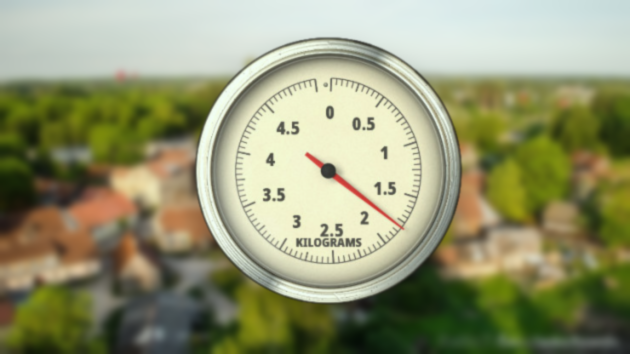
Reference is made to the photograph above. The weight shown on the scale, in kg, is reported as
1.8 kg
